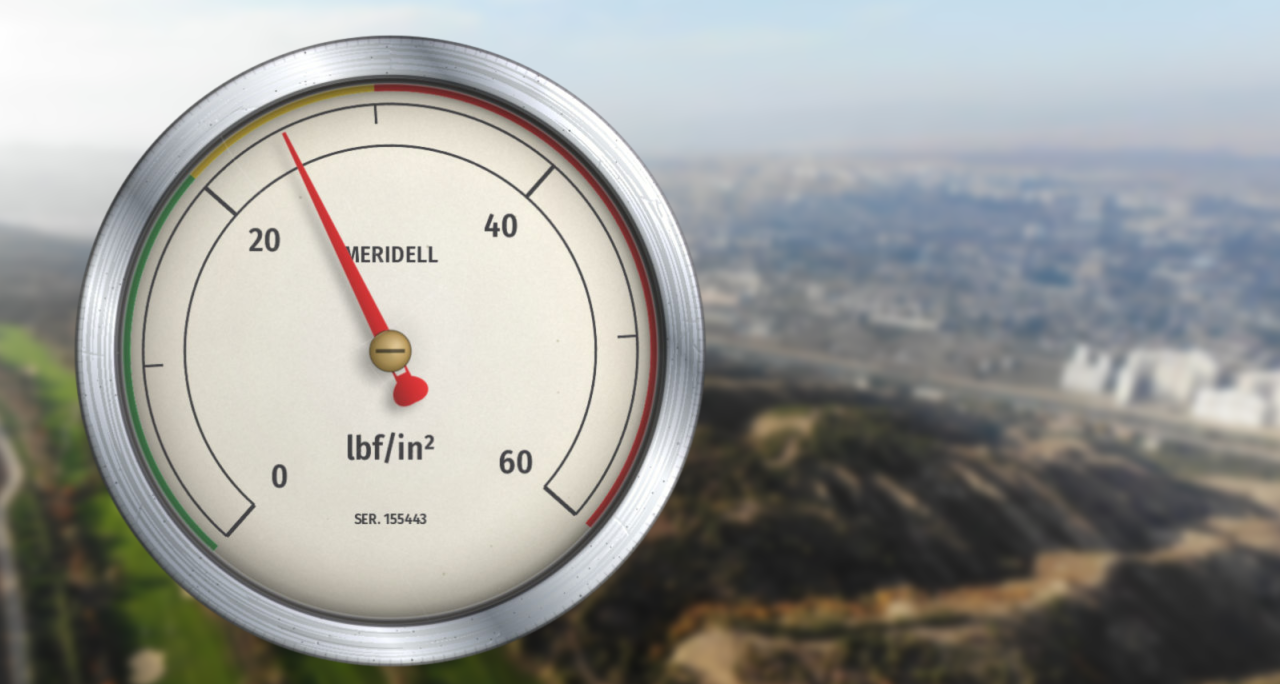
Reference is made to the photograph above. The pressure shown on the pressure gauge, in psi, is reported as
25 psi
